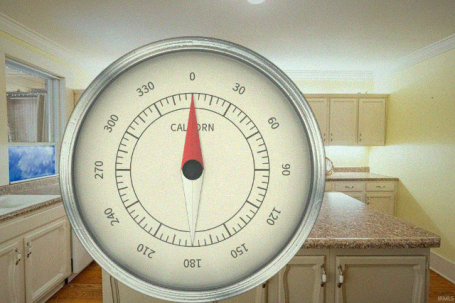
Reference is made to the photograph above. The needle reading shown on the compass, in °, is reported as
0 °
